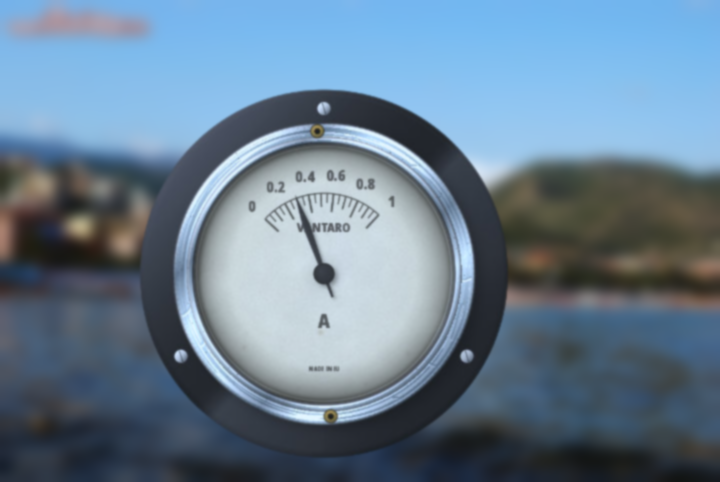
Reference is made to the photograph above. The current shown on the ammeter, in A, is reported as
0.3 A
